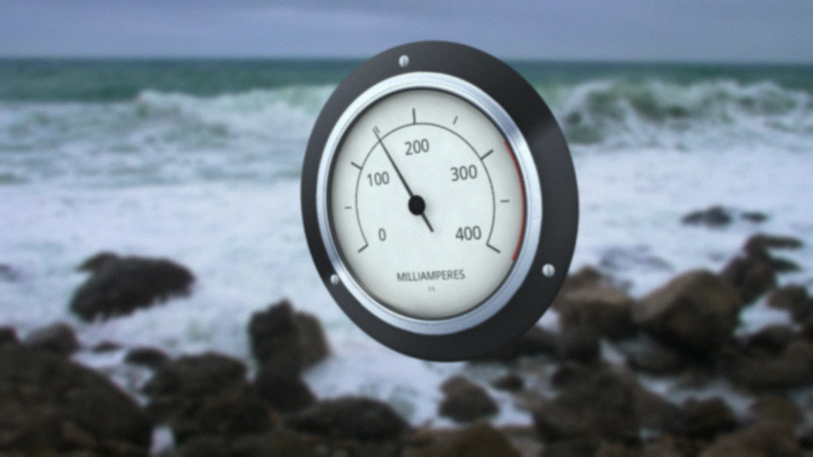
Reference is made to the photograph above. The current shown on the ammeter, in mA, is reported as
150 mA
